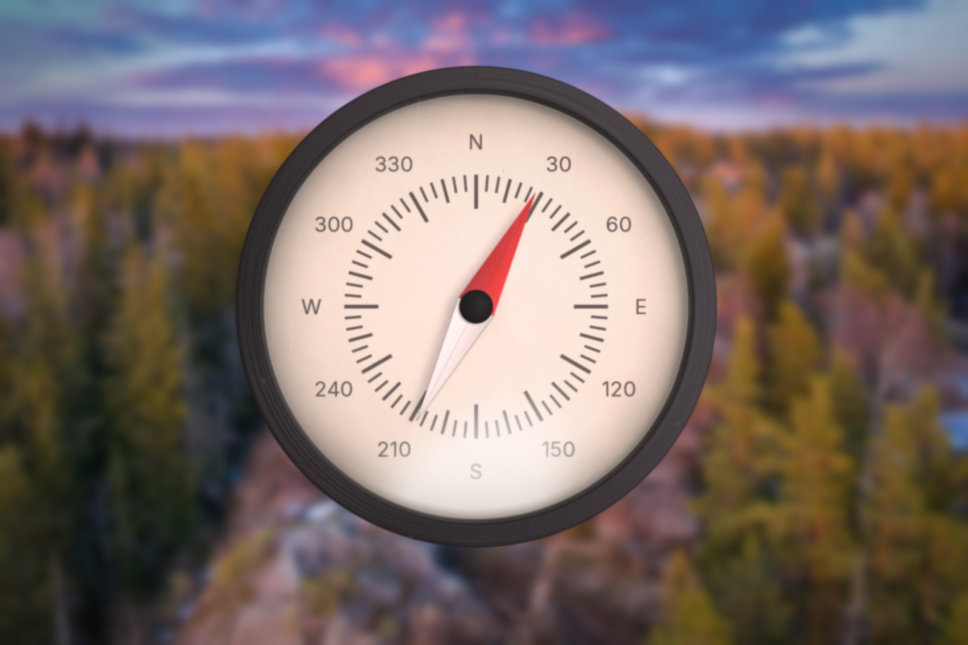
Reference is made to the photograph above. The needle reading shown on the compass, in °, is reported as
27.5 °
